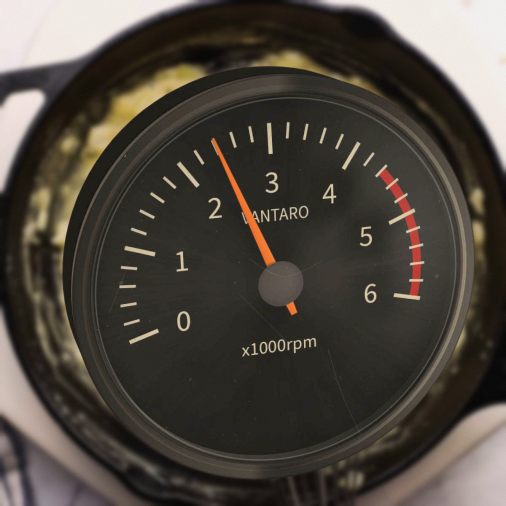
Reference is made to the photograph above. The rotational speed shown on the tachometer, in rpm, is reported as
2400 rpm
